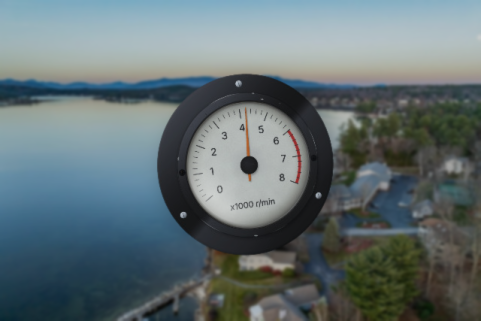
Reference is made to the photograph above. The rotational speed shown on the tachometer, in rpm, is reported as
4200 rpm
